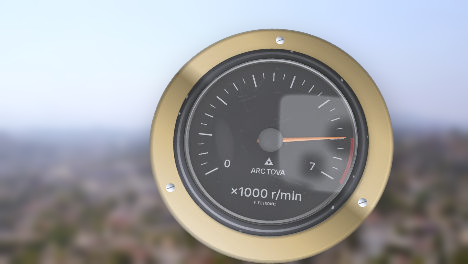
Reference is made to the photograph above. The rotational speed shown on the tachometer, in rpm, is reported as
6000 rpm
